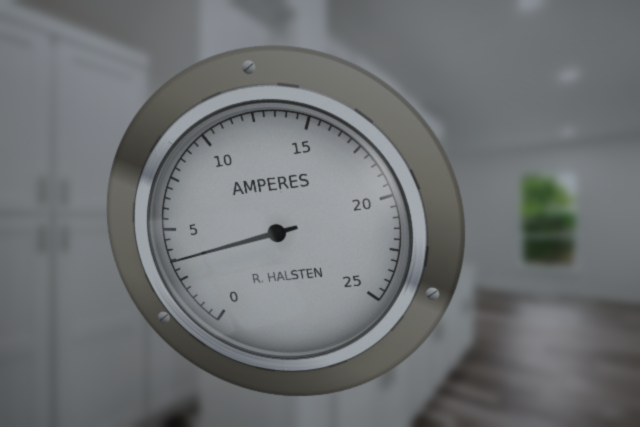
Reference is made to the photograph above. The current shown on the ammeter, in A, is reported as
3.5 A
